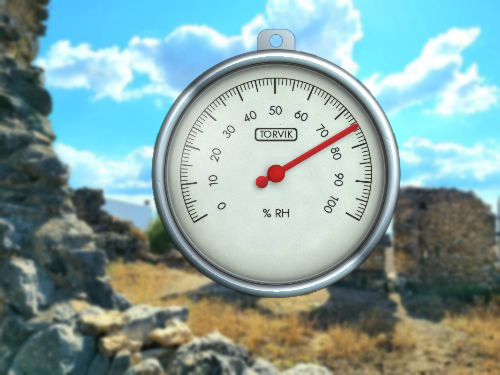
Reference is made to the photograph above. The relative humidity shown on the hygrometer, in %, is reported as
75 %
